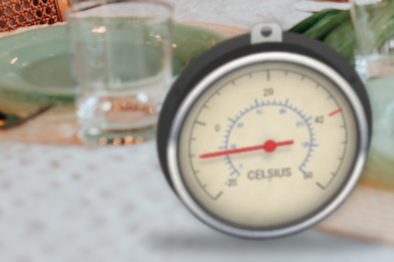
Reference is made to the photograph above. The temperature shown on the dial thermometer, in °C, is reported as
-8 °C
